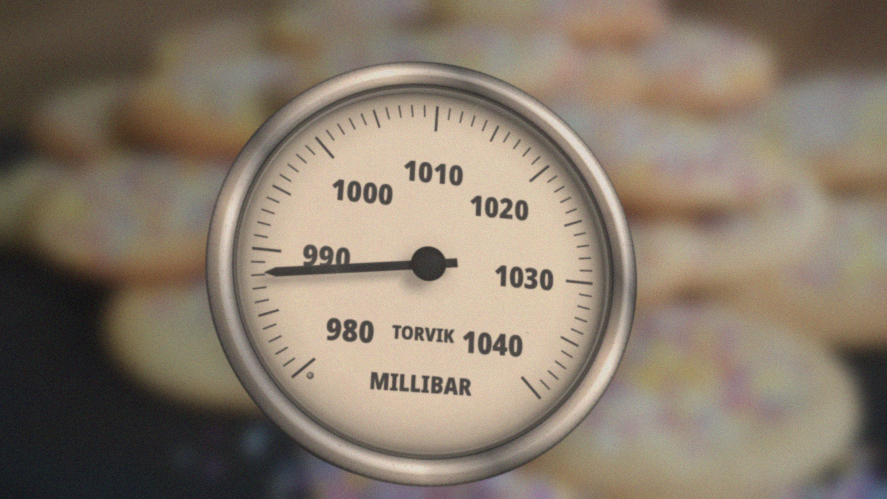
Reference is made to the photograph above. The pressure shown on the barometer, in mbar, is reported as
988 mbar
